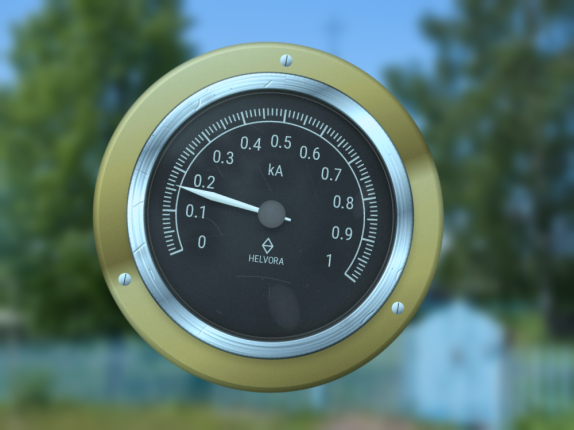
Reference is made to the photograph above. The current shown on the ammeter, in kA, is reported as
0.16 kA
